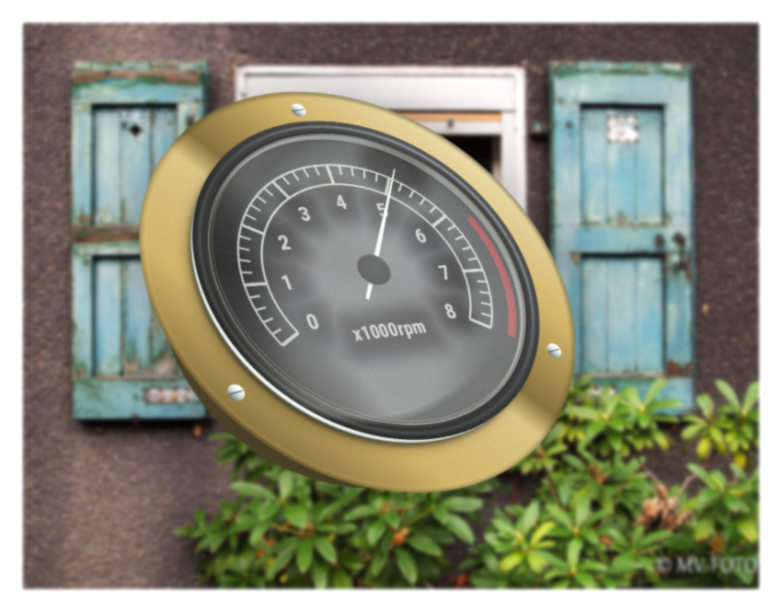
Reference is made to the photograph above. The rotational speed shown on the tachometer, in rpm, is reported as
5000 rpm
